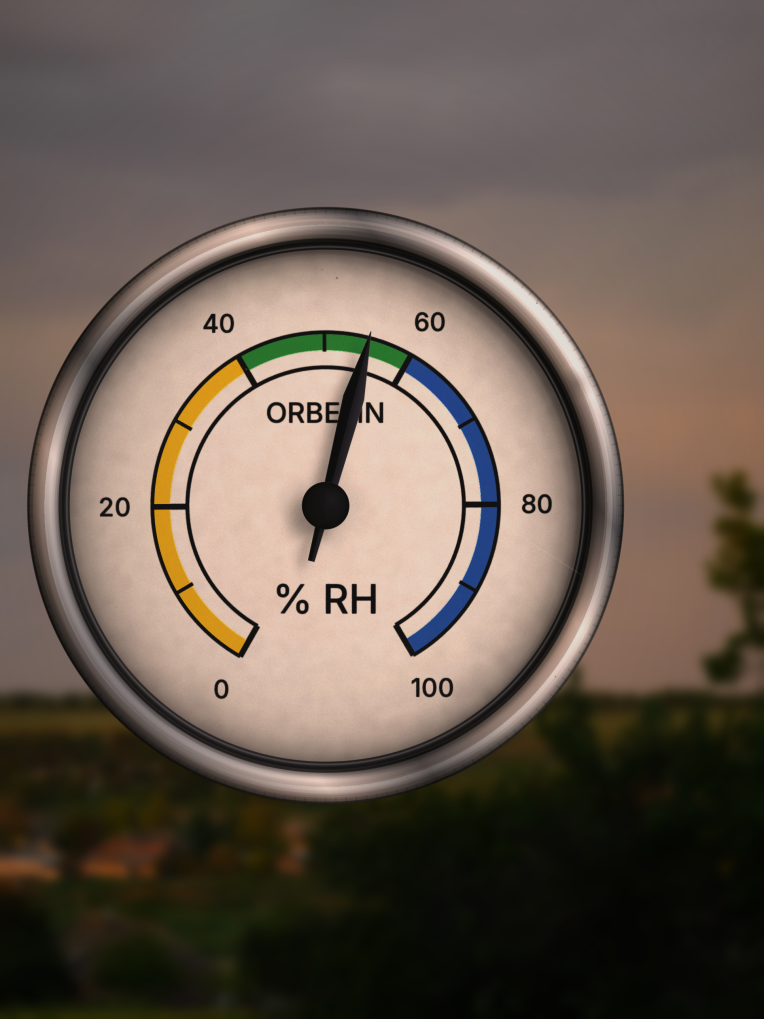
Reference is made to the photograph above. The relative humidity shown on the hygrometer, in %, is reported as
55 %
